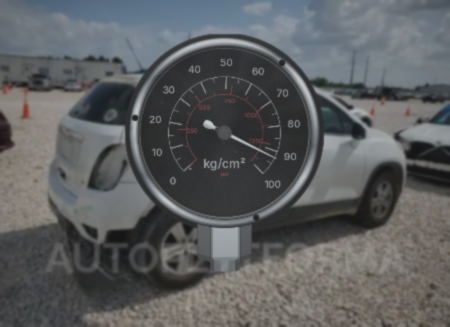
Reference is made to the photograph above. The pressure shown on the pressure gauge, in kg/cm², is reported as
92.5 kg/cm²
